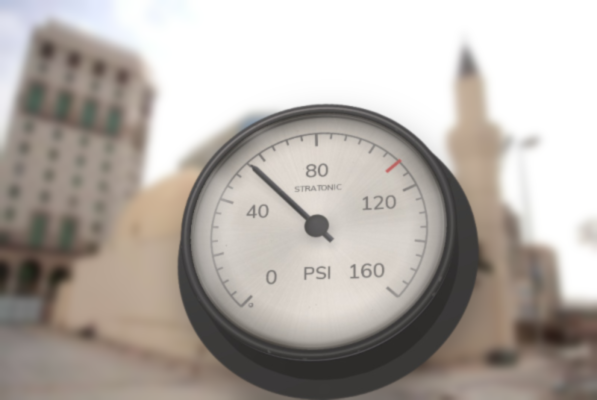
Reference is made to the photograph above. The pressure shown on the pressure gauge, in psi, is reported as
55 psi
